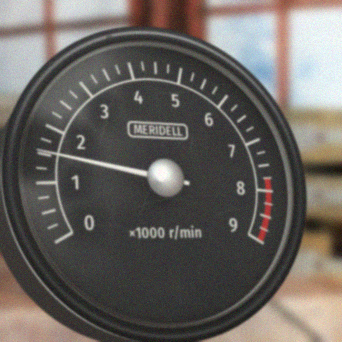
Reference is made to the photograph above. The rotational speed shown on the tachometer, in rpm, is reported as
1500 rpm
